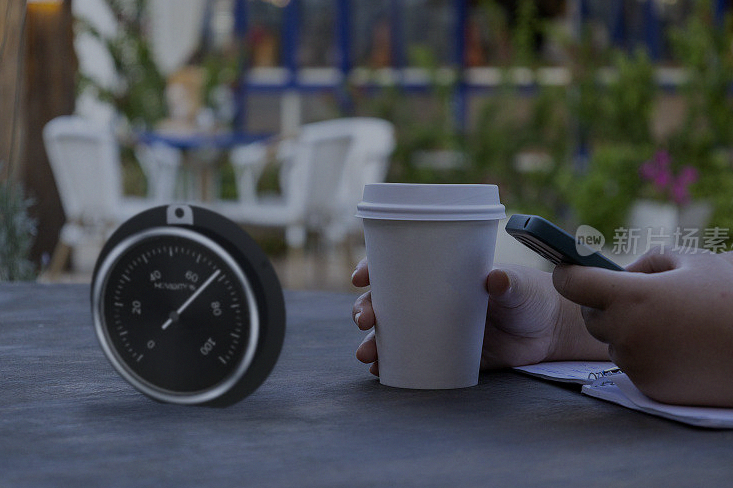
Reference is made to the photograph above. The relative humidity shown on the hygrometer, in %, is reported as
68 %
